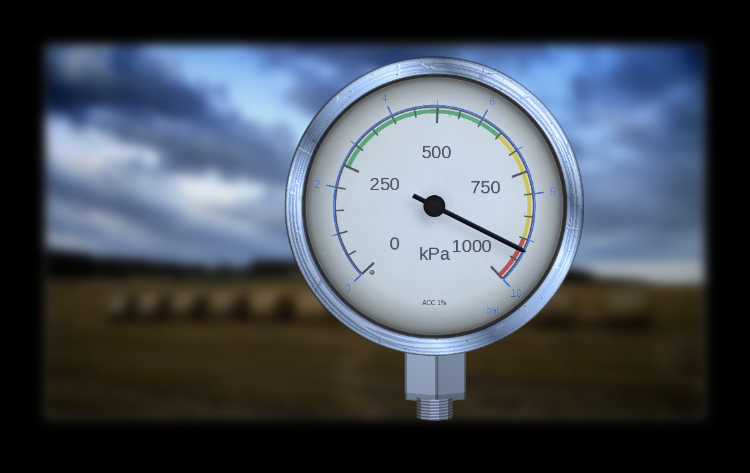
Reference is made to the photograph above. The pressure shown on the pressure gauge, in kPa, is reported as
925 kPa
